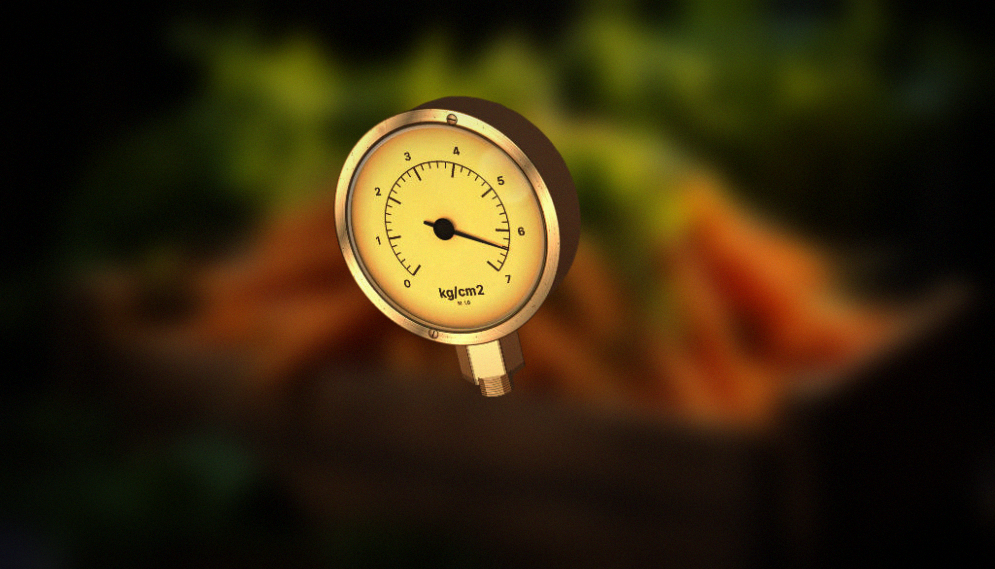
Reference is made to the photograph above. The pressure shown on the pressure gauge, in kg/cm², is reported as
6.4 kg/cm²
